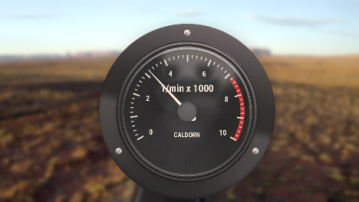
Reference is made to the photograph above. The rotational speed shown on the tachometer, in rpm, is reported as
3200 rpm
